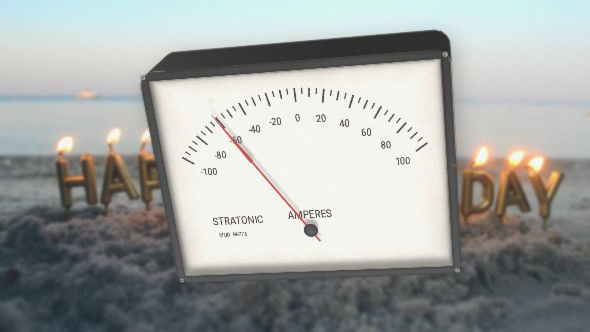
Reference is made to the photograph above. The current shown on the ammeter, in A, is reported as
-60 A
